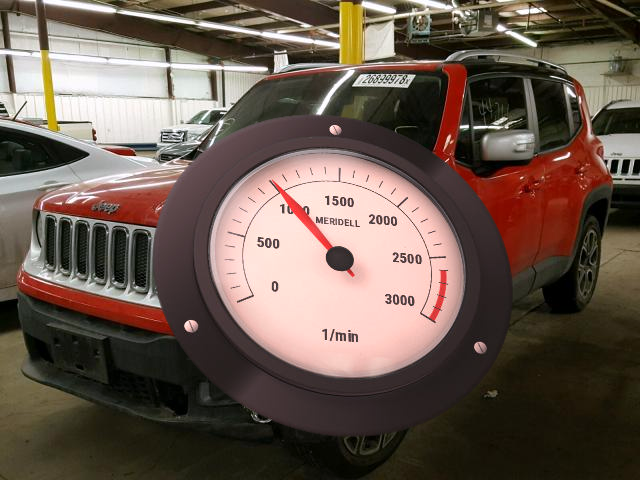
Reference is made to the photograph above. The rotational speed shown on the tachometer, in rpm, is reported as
1000 rpm
